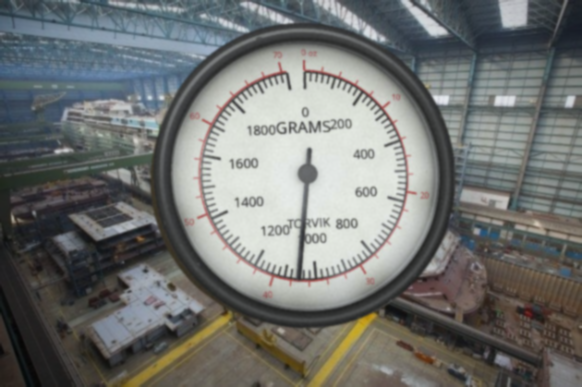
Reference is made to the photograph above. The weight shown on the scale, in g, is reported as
1060 g
